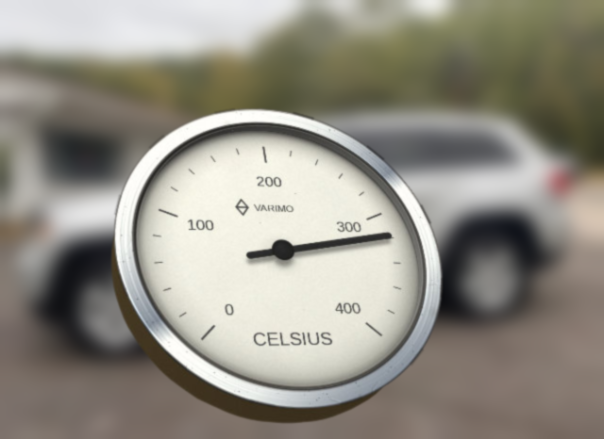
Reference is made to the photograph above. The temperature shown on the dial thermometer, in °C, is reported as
320 °C
